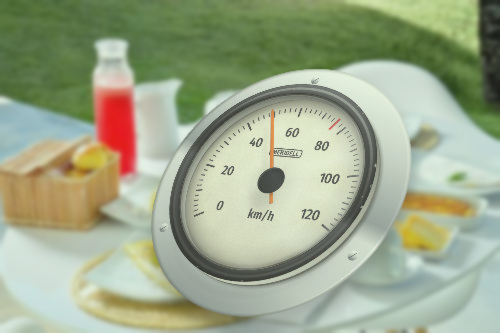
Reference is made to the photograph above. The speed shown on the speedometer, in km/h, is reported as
50 km/h
